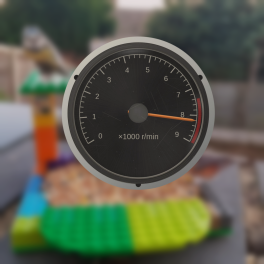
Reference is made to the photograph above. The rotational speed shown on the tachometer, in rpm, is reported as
8200 rpm
